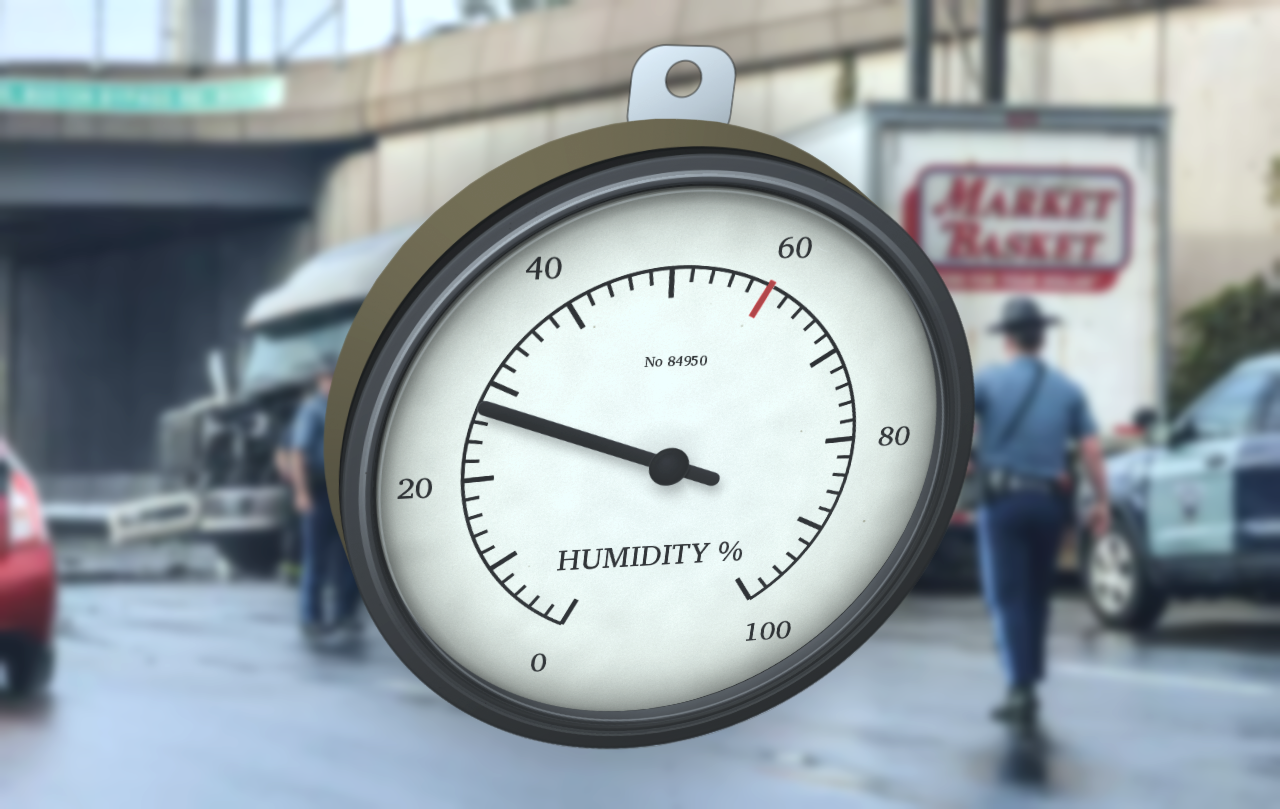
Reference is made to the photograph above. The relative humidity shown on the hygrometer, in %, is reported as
28 %
